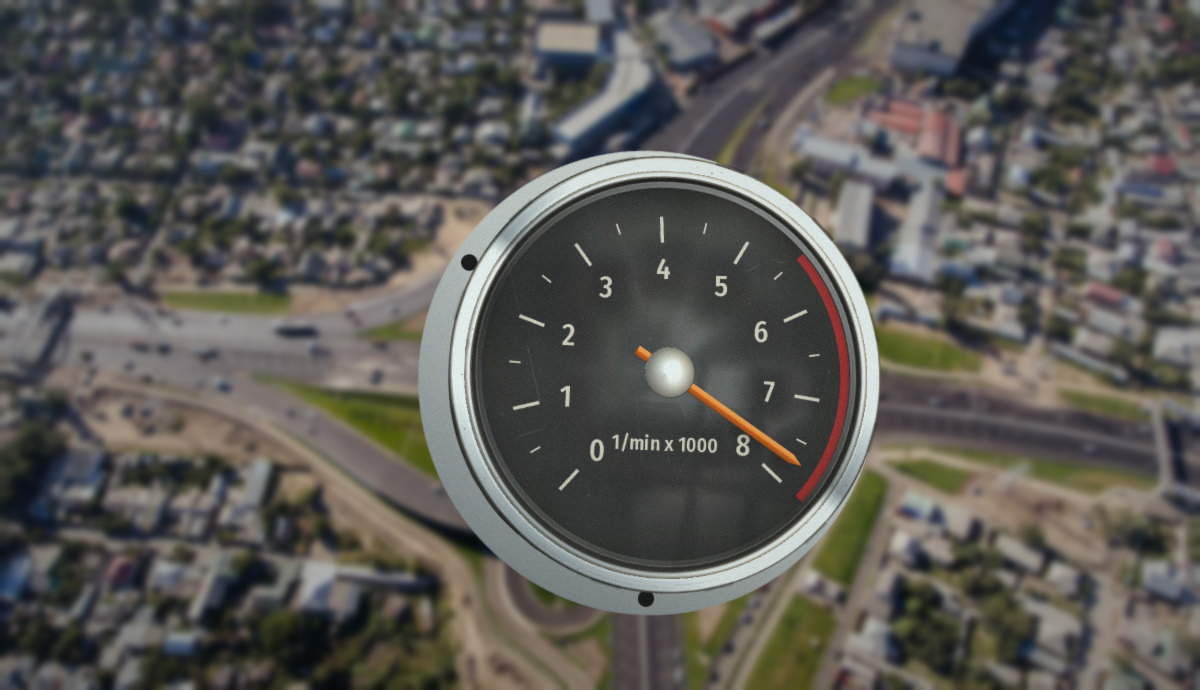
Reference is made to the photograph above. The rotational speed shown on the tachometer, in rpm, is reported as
7750 rpm
